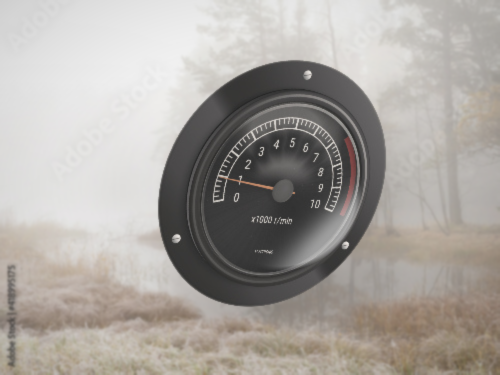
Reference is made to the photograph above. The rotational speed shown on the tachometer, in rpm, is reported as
1000 rpm
